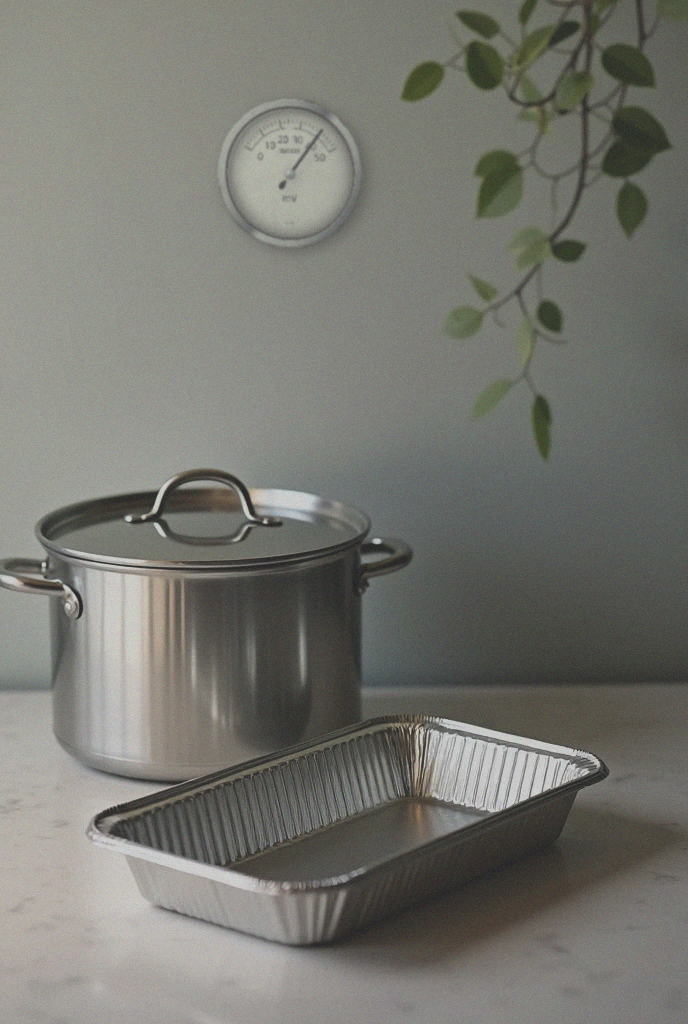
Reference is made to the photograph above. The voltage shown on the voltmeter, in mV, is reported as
40 mV
